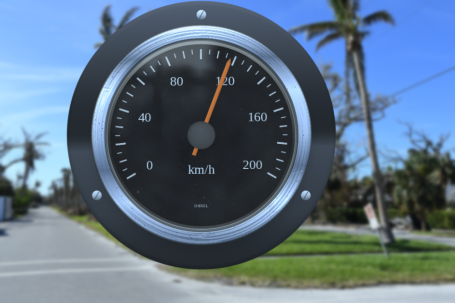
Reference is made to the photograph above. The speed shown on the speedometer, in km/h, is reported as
117.5 km/h
